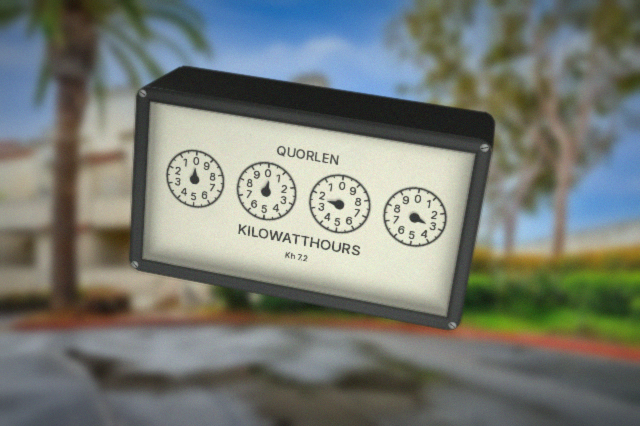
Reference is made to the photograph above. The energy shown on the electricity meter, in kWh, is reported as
23 kWh
